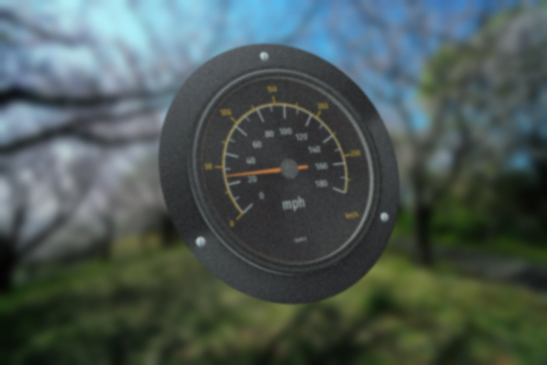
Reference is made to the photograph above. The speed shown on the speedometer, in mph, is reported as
25 mph
